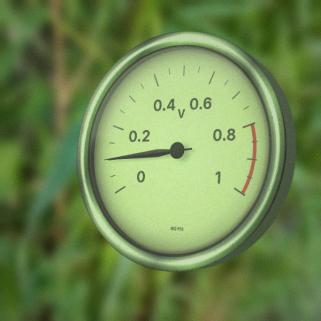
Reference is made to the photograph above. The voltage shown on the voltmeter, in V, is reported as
0.1 V
